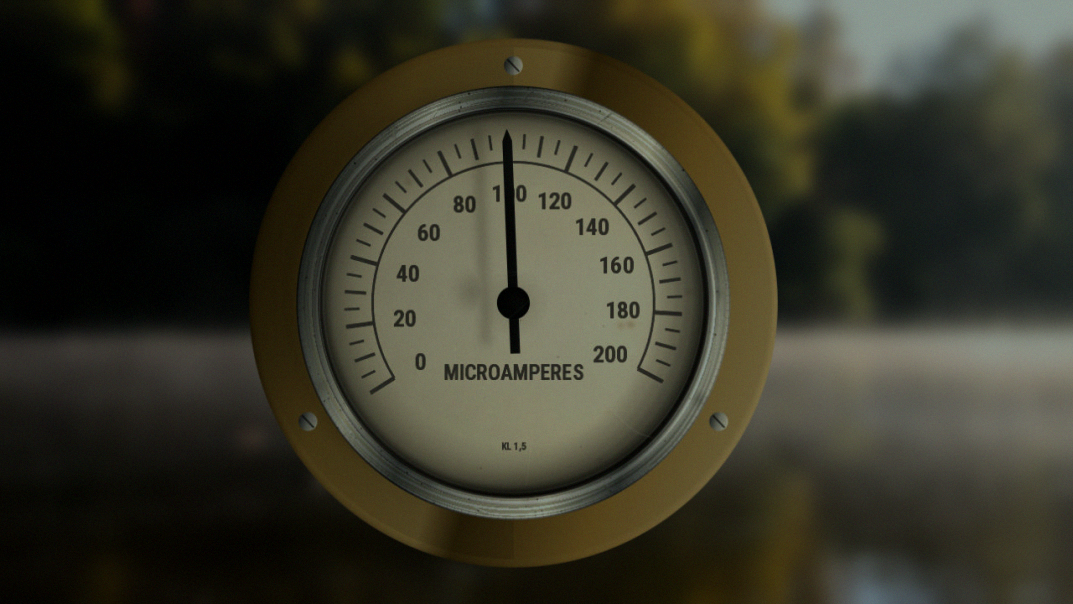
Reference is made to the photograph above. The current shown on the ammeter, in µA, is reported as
100 µA
